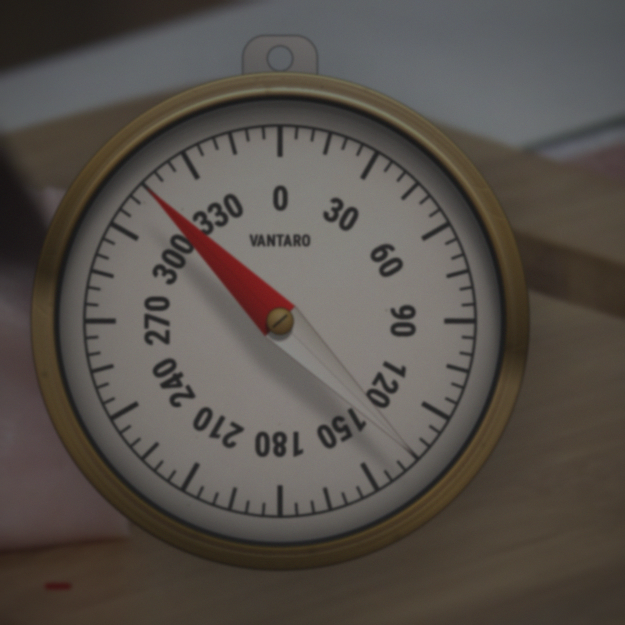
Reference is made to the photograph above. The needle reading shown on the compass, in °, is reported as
315 °
